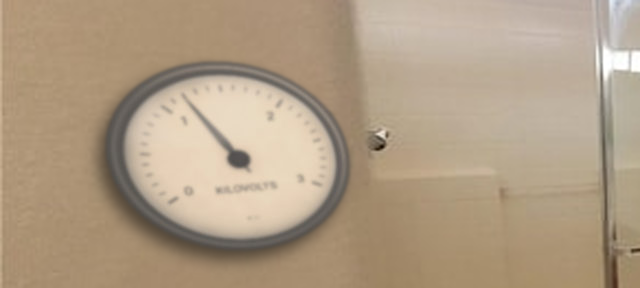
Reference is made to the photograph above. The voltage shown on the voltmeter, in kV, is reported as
1.2 kV
